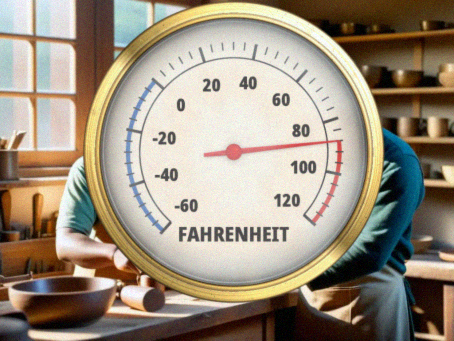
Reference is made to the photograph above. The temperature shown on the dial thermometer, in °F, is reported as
88 °F
